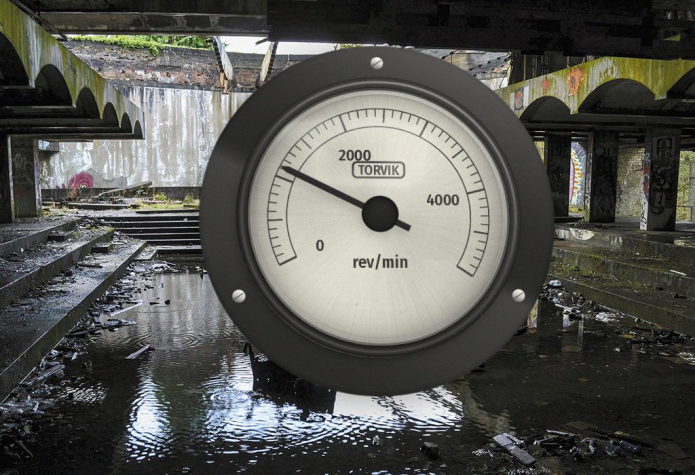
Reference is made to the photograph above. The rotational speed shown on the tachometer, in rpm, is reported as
1100 rpm
